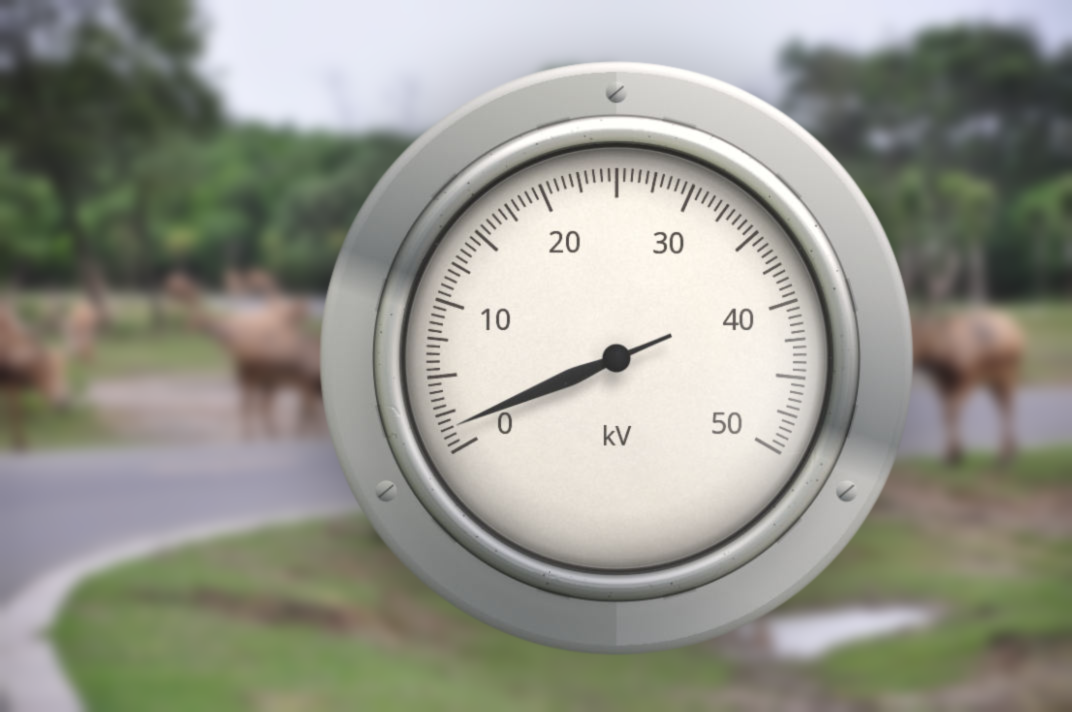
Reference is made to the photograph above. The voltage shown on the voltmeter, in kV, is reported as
1.5 kV
